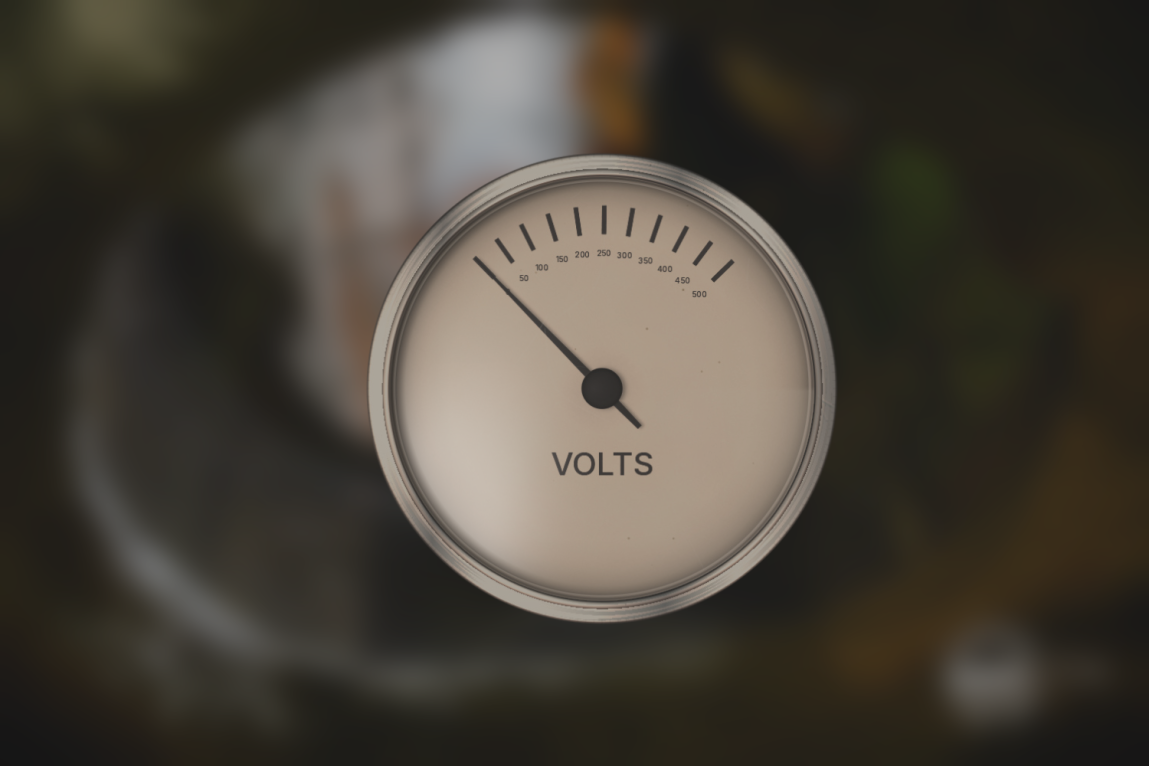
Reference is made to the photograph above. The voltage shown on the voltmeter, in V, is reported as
0 V
